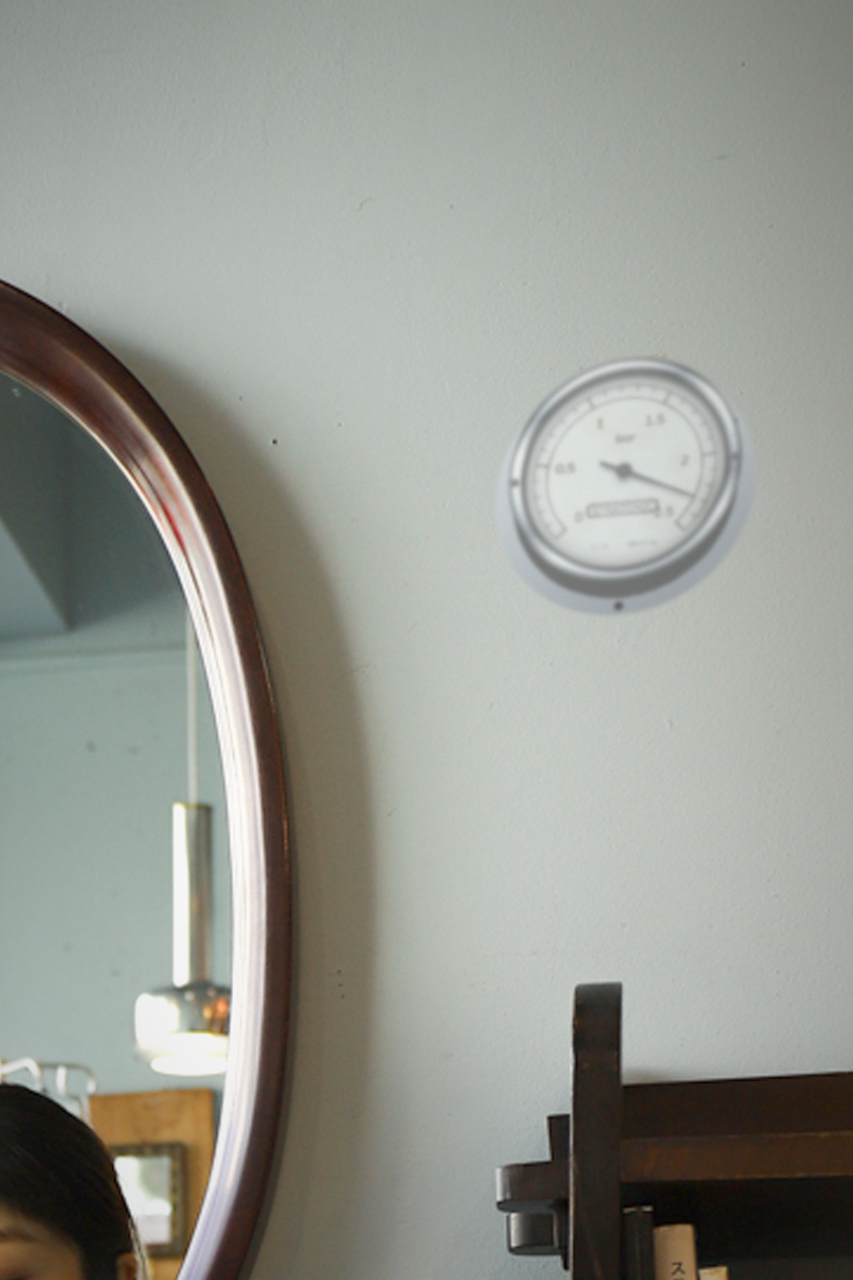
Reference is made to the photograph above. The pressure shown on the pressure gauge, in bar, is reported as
2.3 bar
